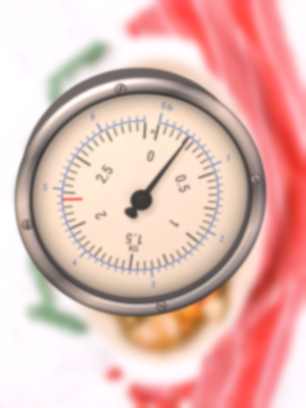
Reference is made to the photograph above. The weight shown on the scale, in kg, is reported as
0.2 kg
